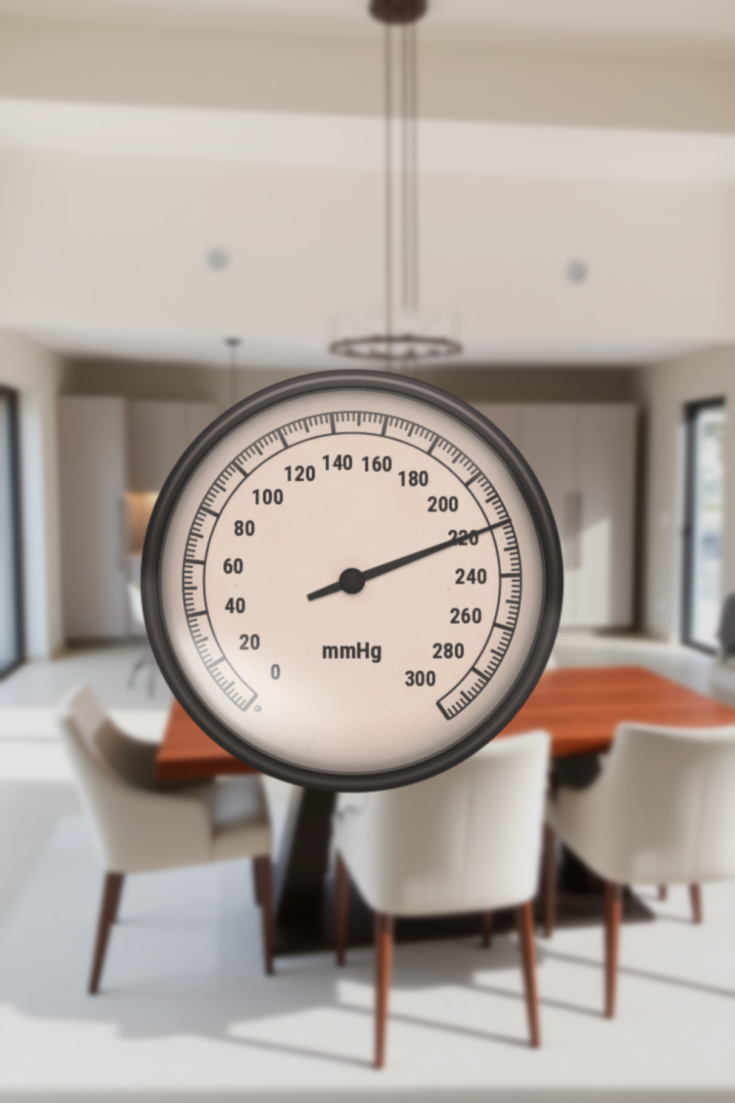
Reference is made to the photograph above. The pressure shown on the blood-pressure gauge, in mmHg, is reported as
220 mmHg
